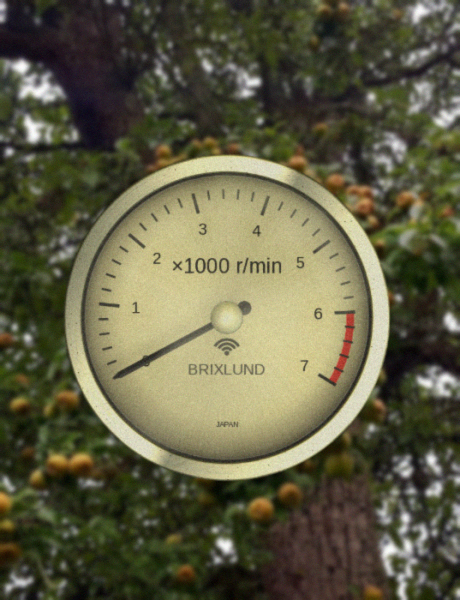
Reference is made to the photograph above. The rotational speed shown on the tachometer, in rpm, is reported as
0 rpm
